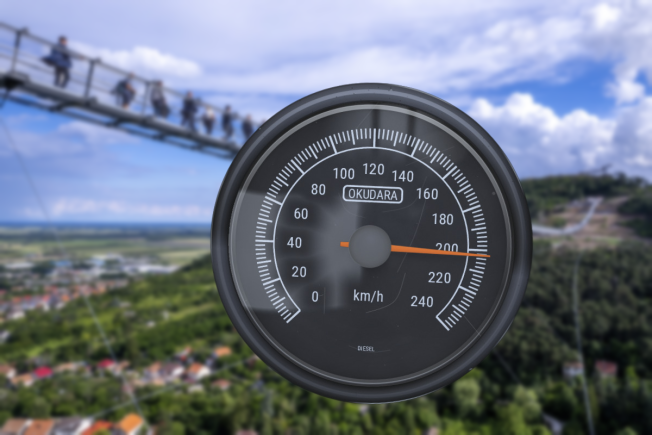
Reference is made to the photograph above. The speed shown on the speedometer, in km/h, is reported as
202 km/h
